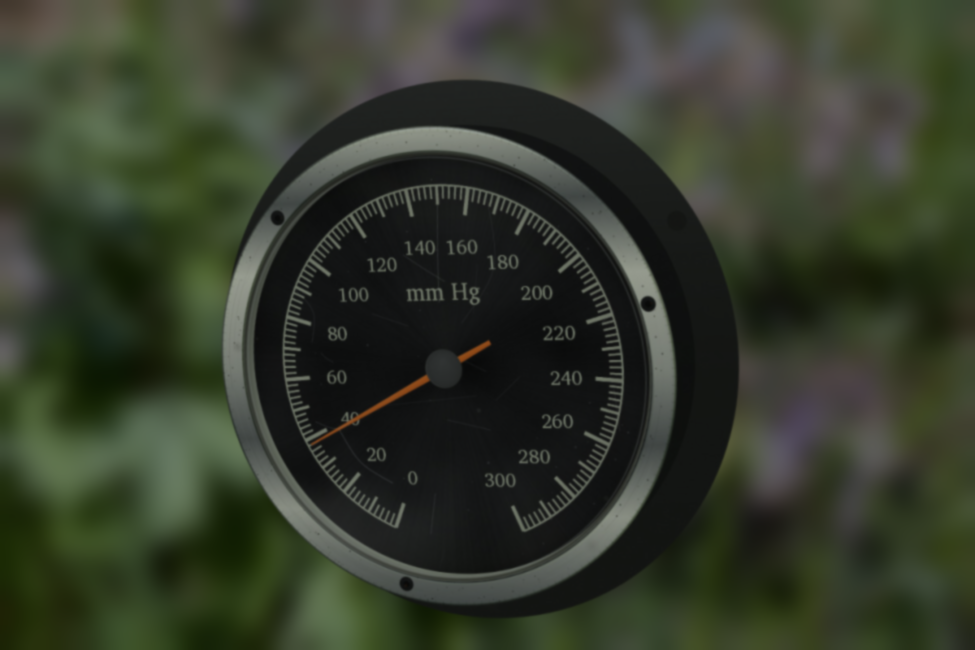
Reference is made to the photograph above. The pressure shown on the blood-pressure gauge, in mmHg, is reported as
38 mmHg
